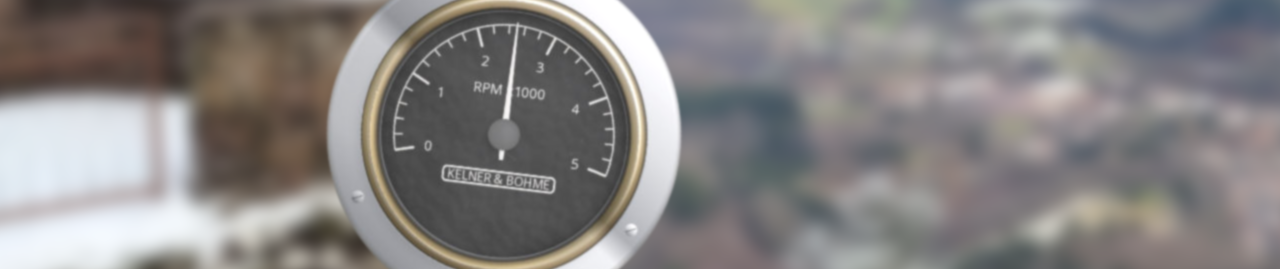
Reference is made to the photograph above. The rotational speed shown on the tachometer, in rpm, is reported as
2500 rpm
